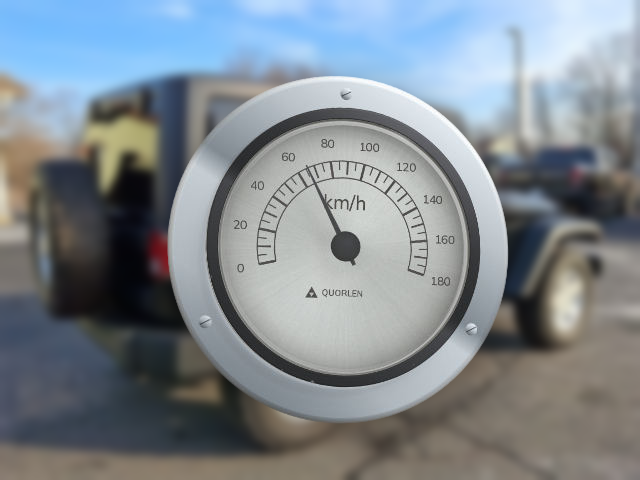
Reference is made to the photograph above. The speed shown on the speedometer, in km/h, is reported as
65 km/h
